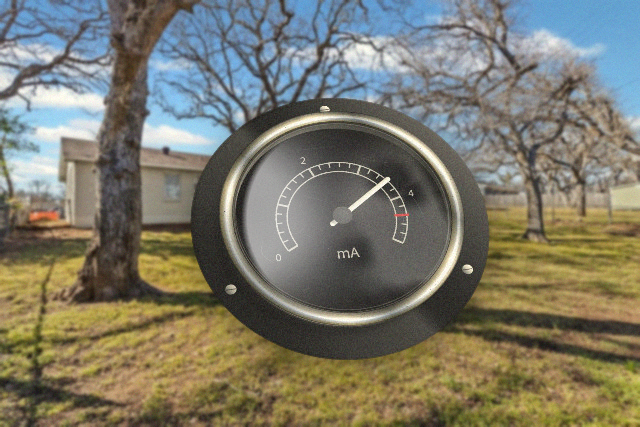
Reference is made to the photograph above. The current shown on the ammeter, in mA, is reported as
3.6 mA
